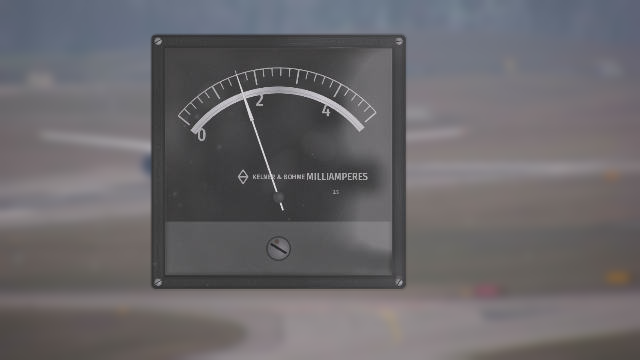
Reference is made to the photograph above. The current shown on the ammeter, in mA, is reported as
1.6 mA
